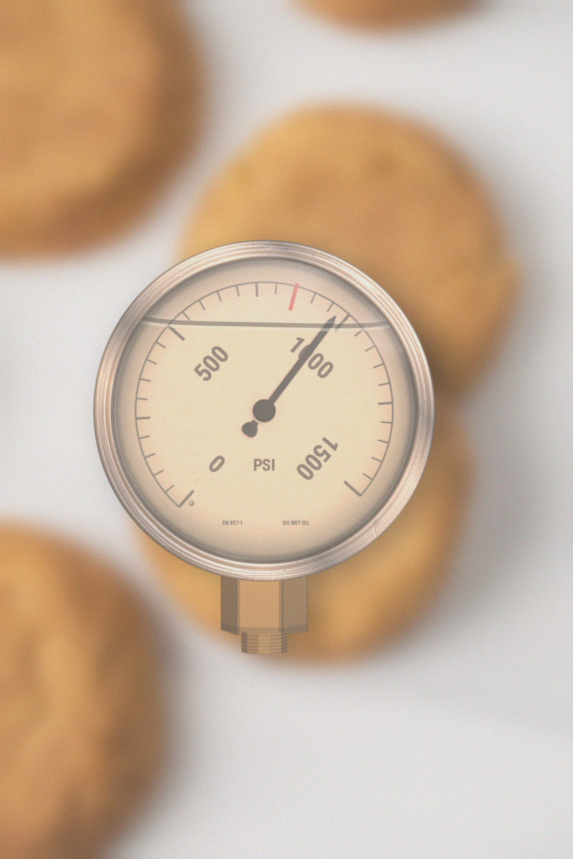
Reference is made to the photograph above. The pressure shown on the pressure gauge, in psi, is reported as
975 psi
